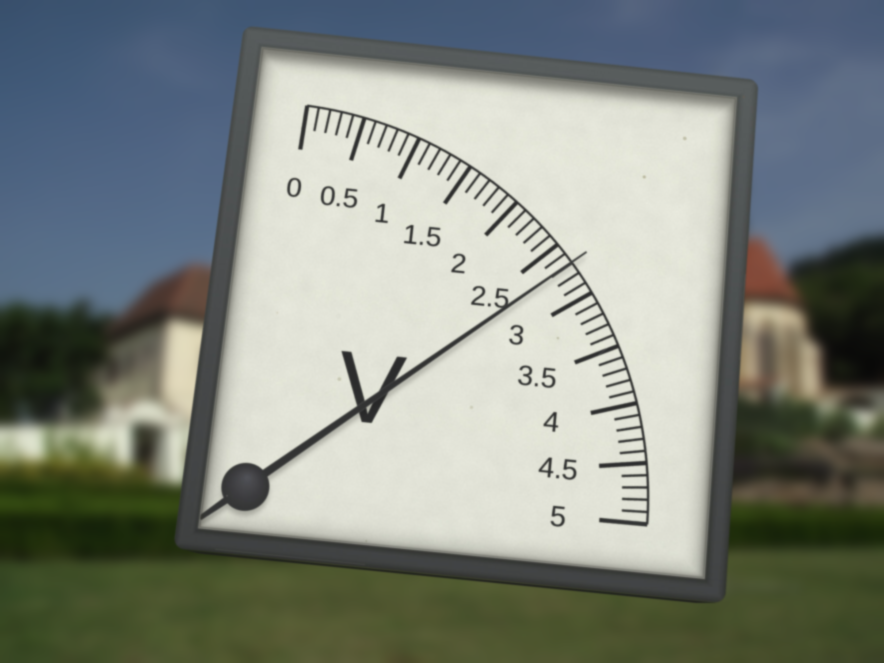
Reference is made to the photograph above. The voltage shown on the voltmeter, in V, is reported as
2.7 V
